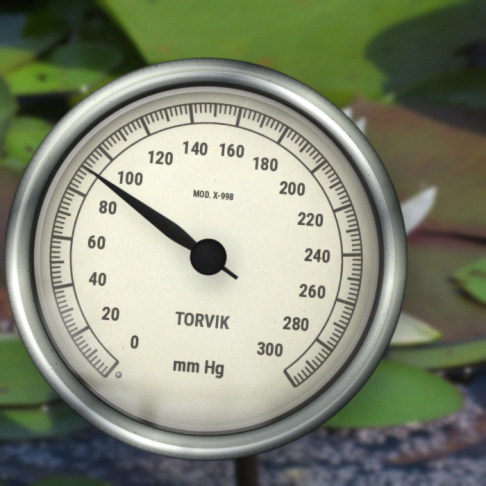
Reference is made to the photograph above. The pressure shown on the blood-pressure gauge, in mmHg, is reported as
90 mmHg
